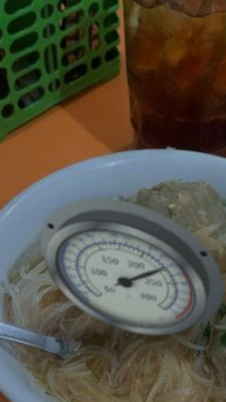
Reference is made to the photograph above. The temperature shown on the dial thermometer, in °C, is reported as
225 °C
